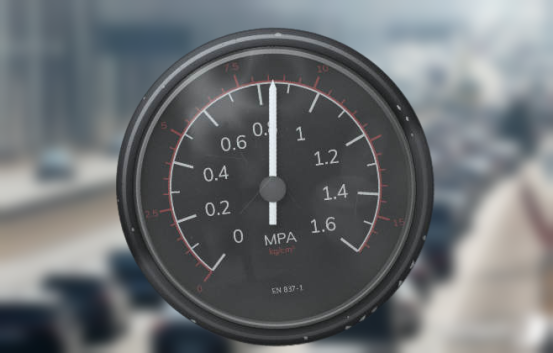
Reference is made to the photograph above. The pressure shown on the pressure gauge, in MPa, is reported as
0.85 MPa
